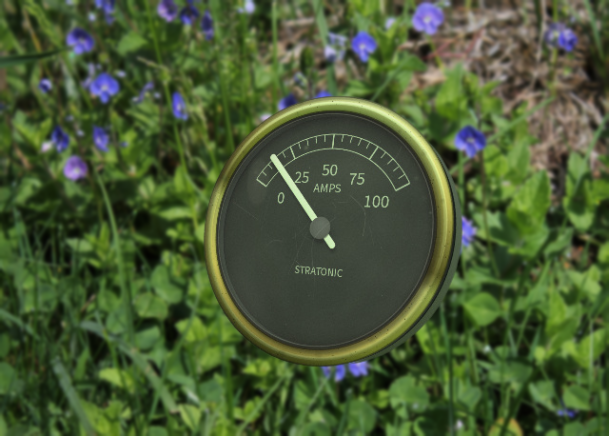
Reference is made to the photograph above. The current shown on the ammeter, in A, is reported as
15 A
